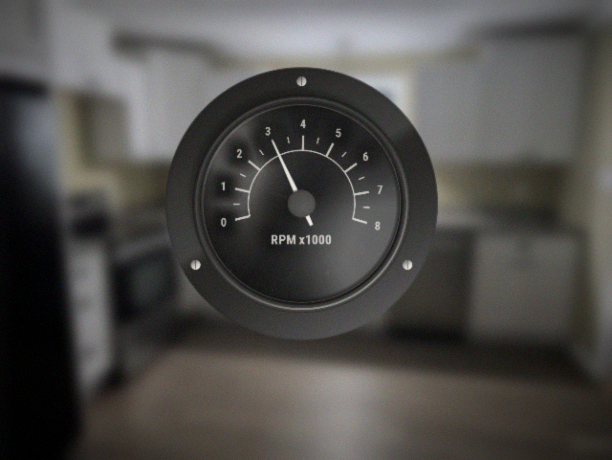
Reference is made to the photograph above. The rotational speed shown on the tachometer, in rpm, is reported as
3000 rpm
